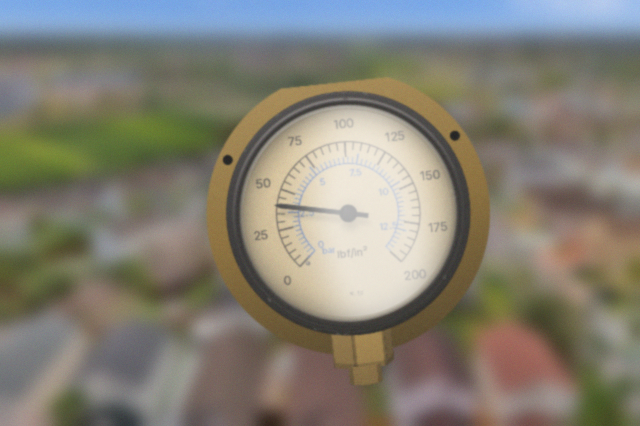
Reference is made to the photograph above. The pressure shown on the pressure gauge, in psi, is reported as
40 psi
